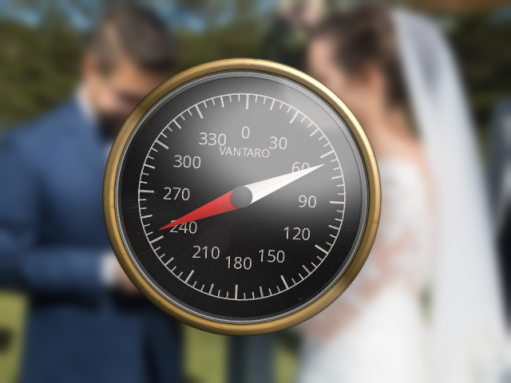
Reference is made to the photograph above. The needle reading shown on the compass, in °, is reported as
245 °
